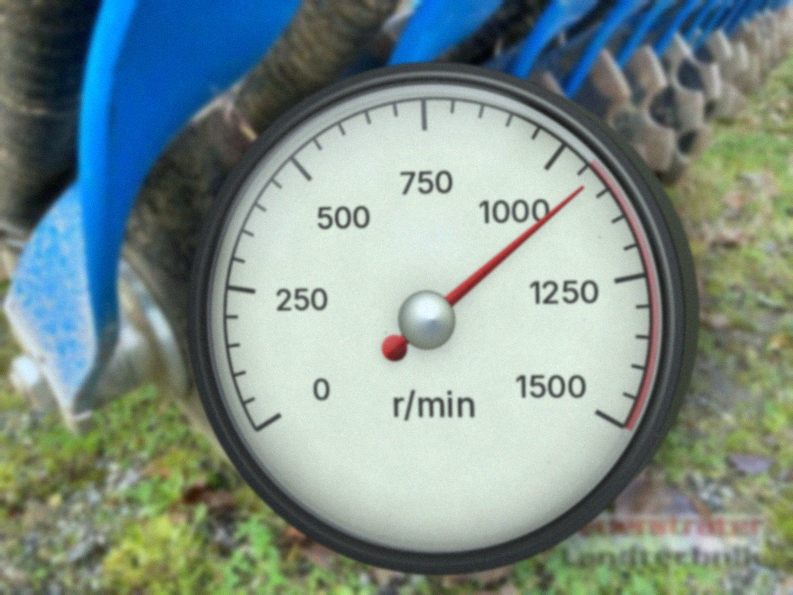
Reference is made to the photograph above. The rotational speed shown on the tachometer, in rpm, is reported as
1075 rpm
